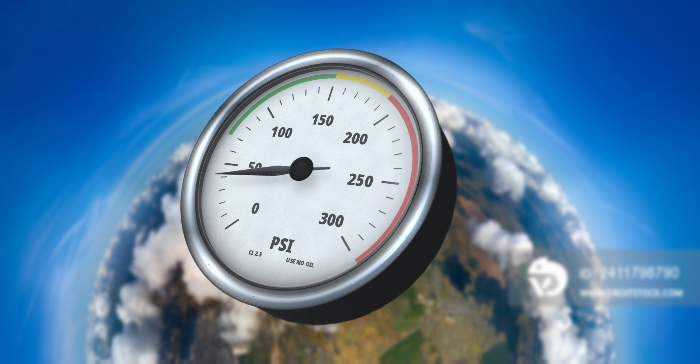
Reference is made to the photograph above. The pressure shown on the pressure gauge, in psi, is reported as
40 psi
